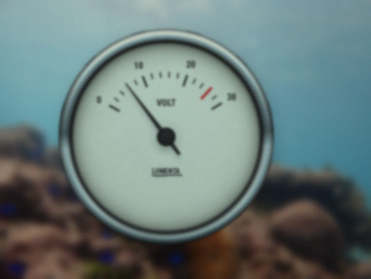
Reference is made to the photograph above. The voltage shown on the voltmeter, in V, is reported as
6 V
